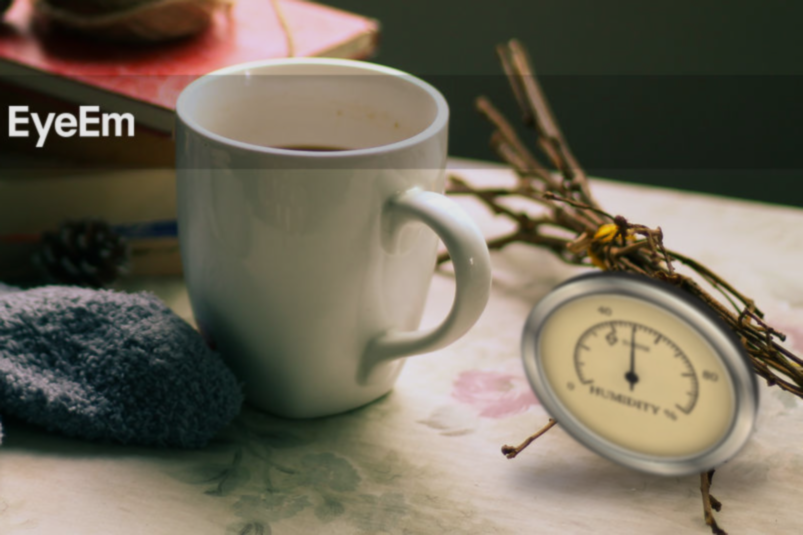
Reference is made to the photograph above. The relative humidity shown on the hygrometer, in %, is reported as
50 %
